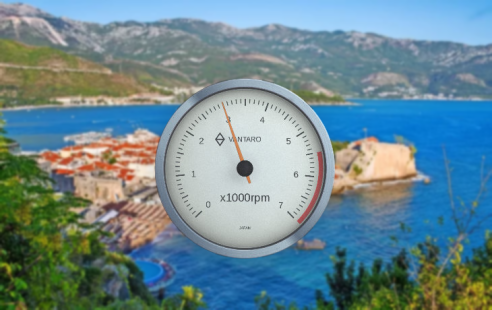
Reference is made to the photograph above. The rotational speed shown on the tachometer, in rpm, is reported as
3000 rpm
